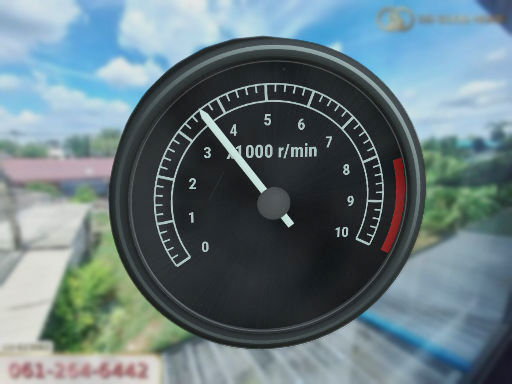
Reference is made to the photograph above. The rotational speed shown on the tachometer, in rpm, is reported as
3600 rpm
